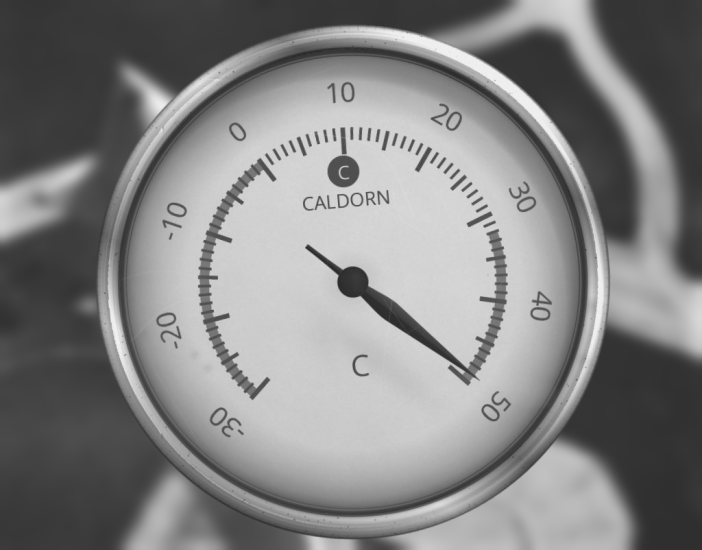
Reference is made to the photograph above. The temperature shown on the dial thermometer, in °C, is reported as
49 °C
